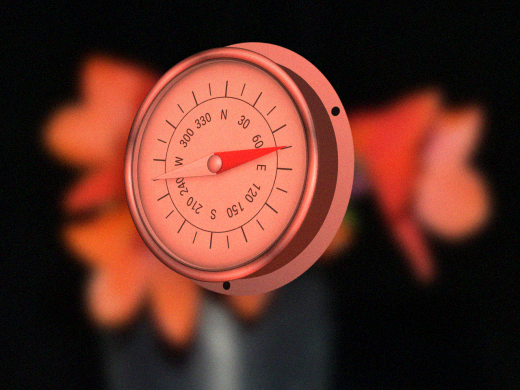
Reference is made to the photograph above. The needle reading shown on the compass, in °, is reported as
75 °
